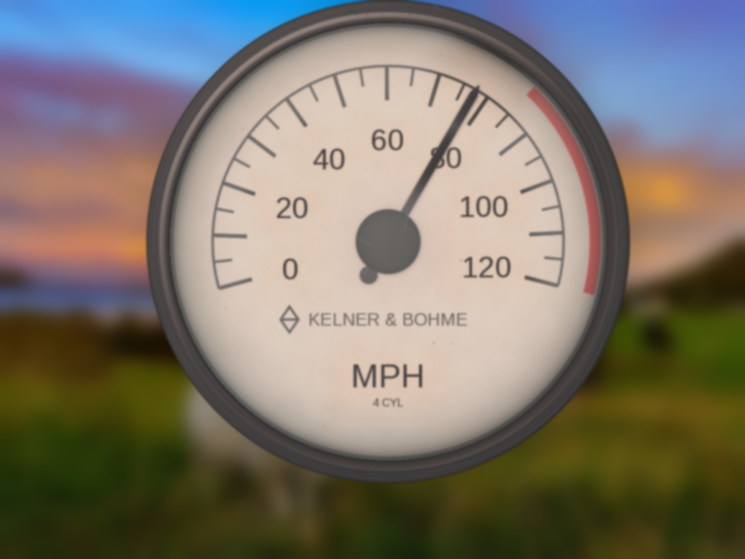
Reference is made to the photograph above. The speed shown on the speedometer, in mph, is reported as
77.5 mph
